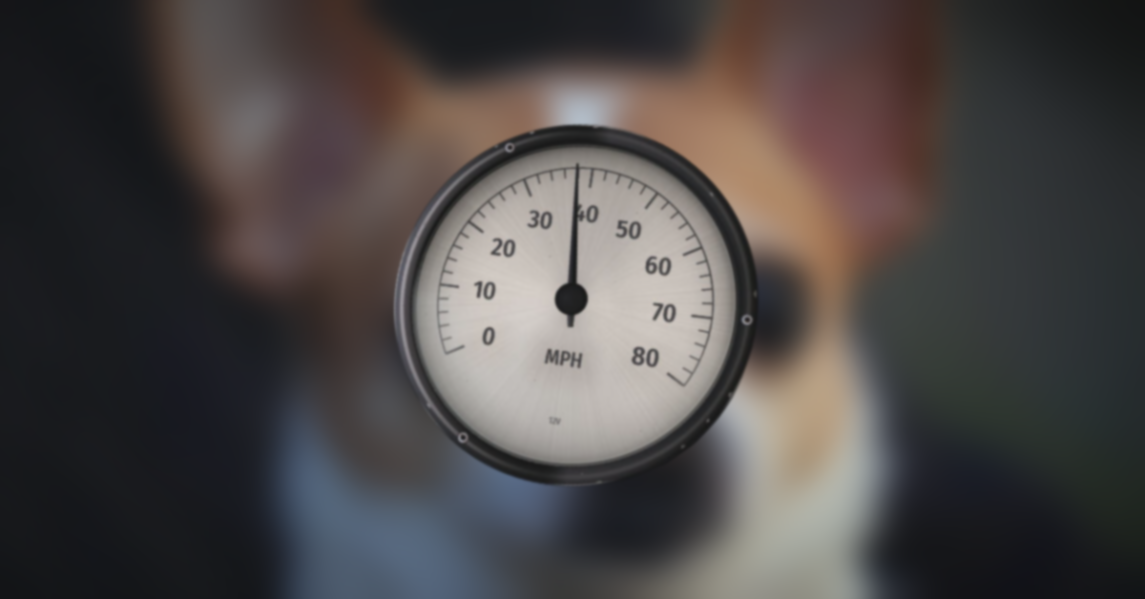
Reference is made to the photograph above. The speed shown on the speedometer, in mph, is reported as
38 mph
